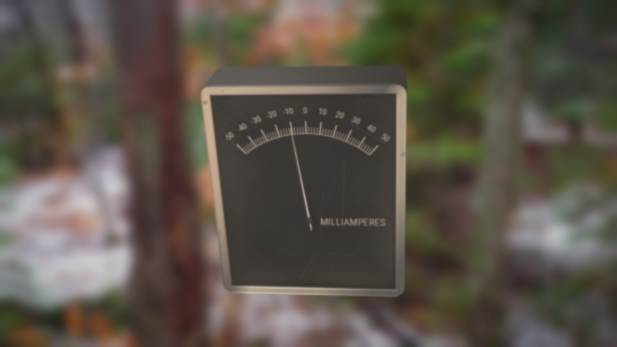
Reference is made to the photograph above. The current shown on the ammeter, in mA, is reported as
-10 mA
